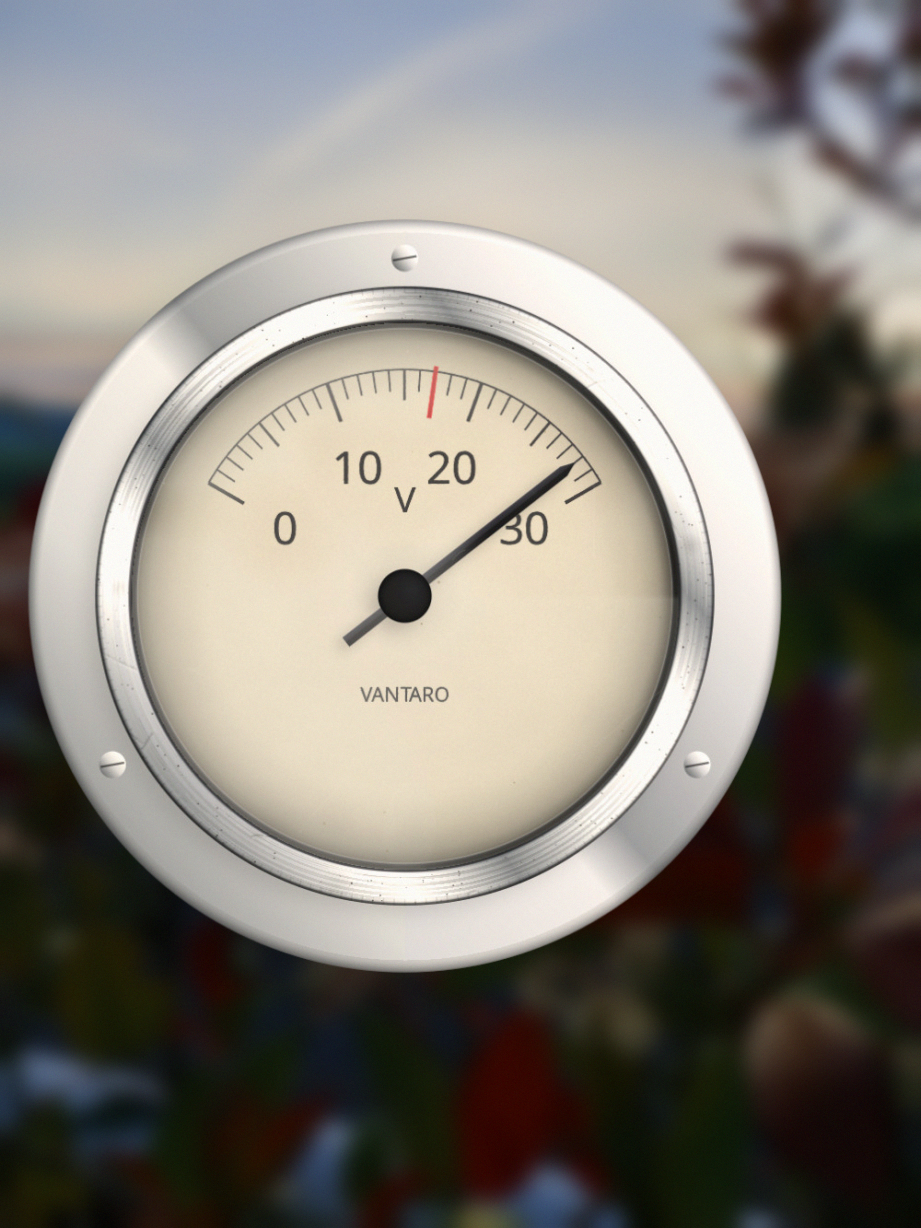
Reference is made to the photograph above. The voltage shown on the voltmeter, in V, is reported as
28 V
